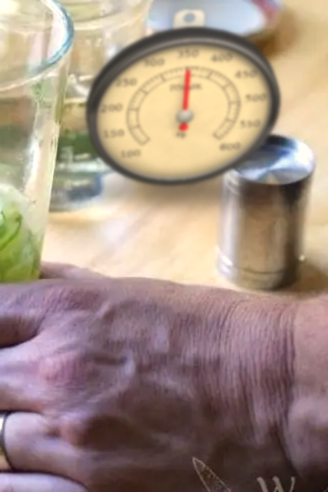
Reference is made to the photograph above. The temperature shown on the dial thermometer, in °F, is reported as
350 °F
